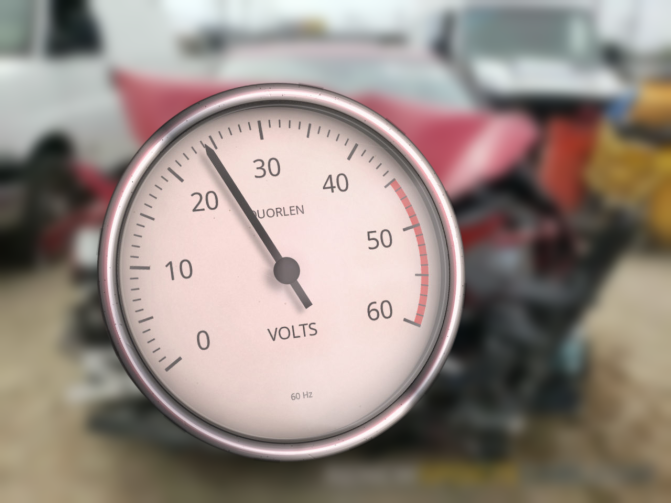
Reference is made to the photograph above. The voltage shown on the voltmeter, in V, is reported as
24 V
